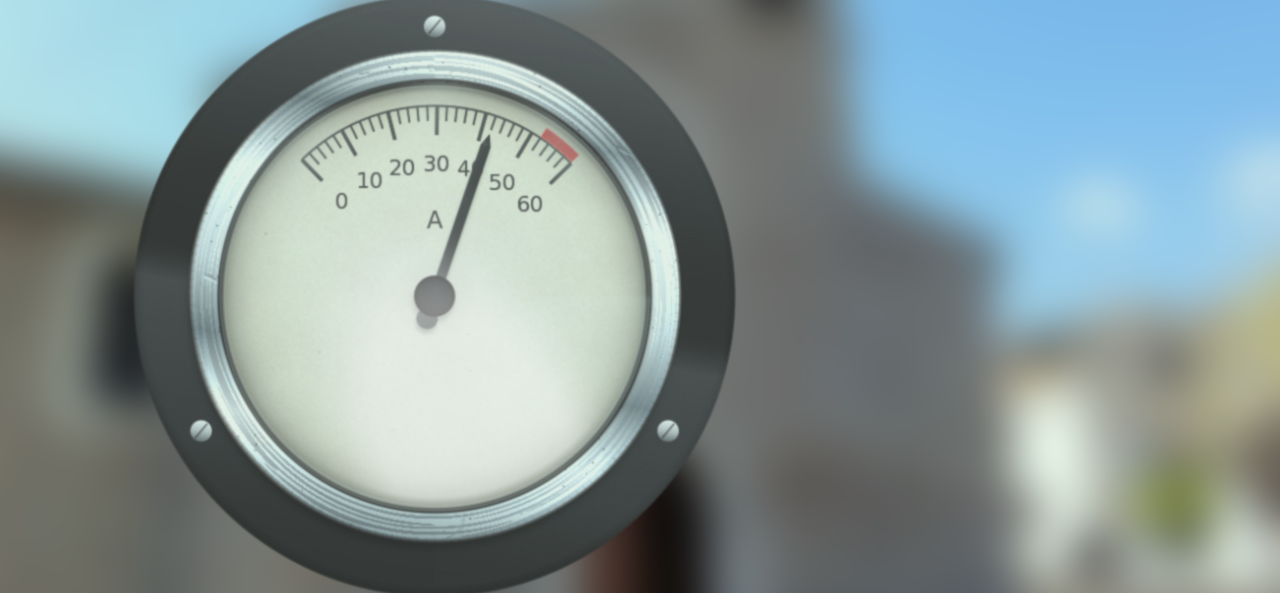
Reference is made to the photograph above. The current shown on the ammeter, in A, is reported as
42 A
